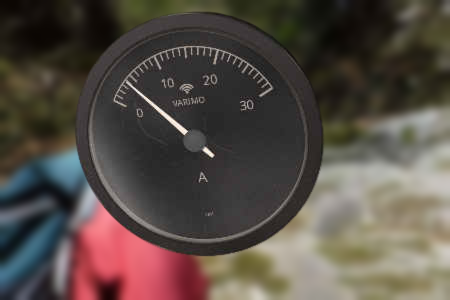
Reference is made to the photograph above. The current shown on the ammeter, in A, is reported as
4 A
